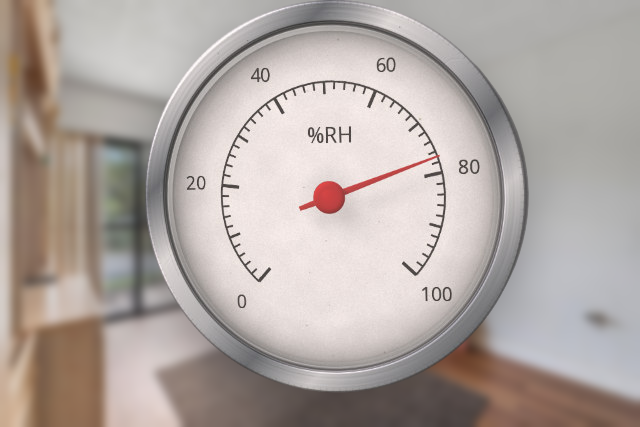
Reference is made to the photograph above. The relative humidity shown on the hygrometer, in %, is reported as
77 %
